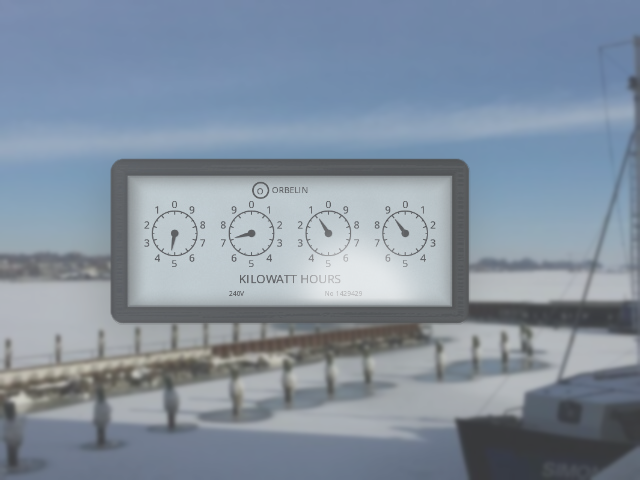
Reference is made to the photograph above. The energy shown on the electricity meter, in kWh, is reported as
4709 kWh
